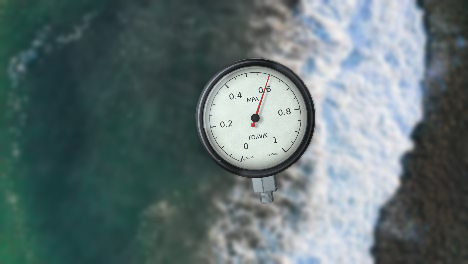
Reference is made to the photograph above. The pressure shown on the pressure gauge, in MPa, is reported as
0.6 MPa
